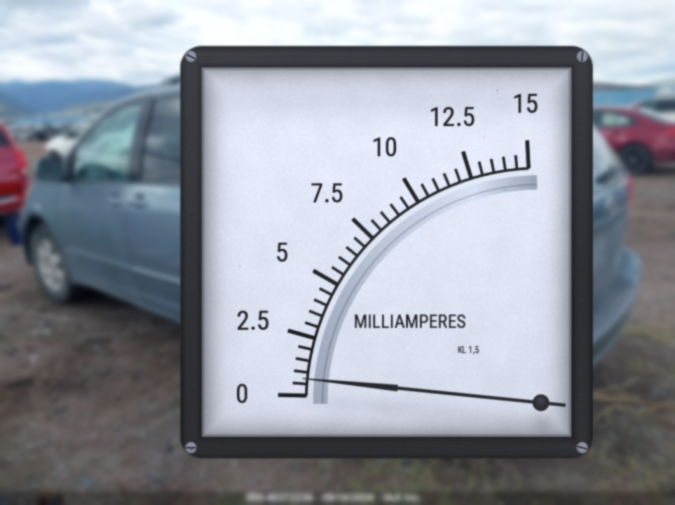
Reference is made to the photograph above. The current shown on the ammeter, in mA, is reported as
0.75 mA
